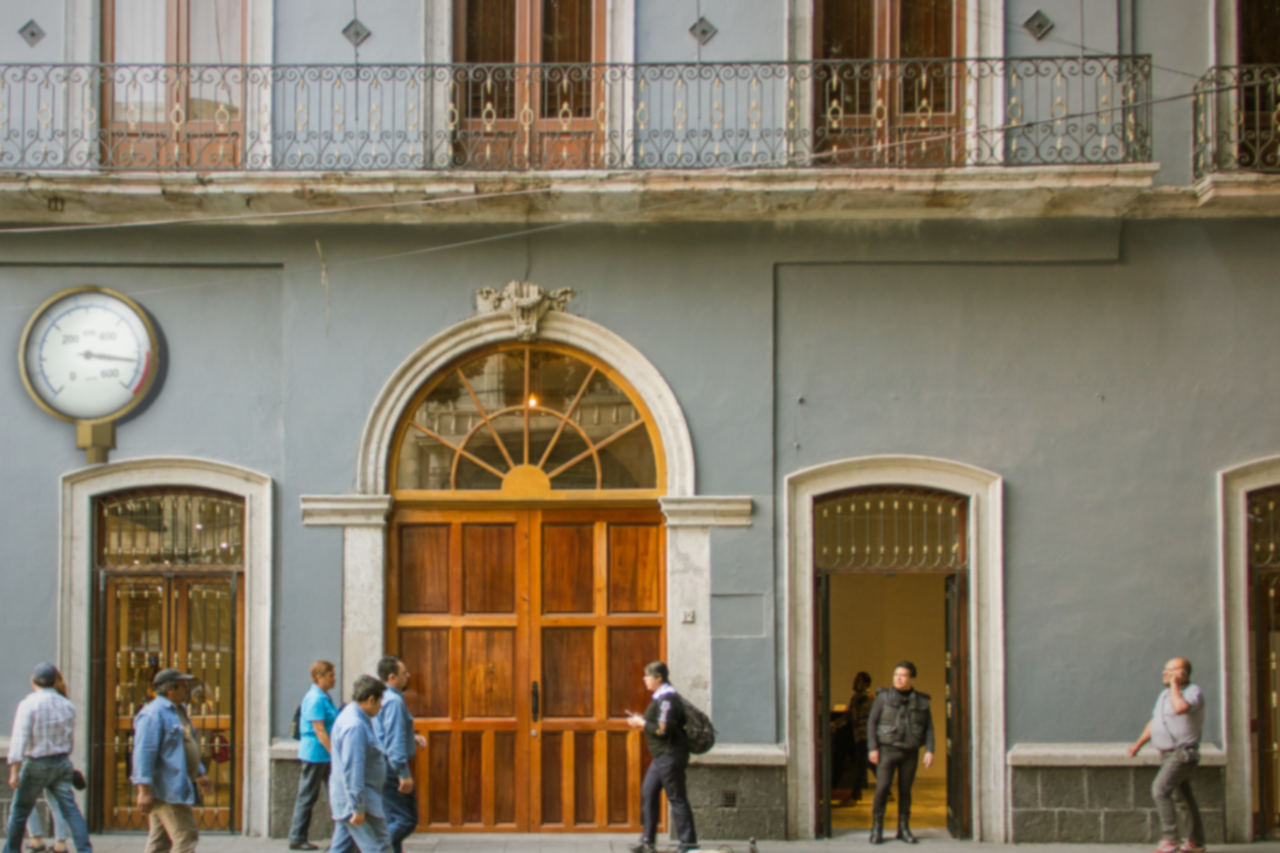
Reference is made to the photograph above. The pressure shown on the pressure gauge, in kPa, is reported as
525 kPa
